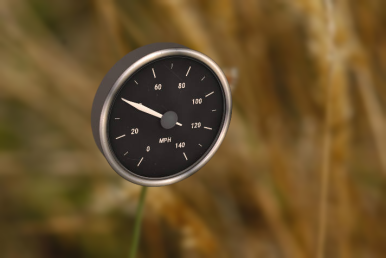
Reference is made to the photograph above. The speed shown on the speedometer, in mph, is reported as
40 mph
